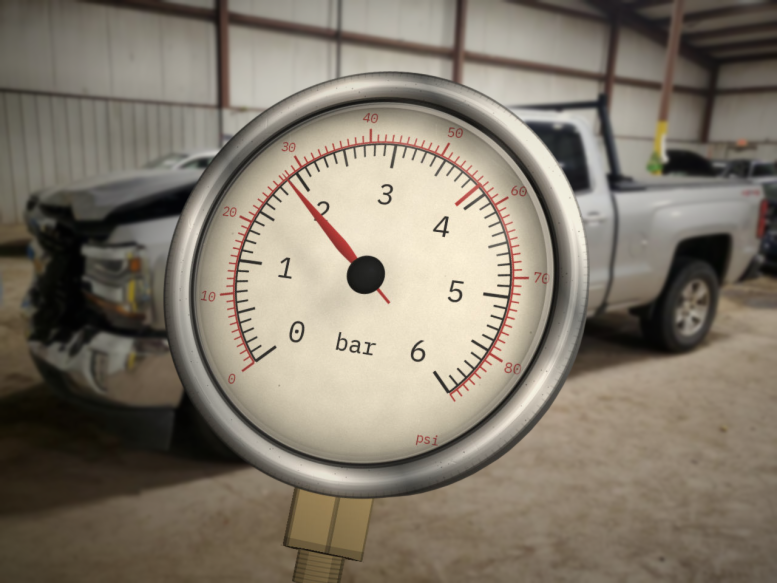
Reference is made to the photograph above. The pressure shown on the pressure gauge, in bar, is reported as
1.9 bar
